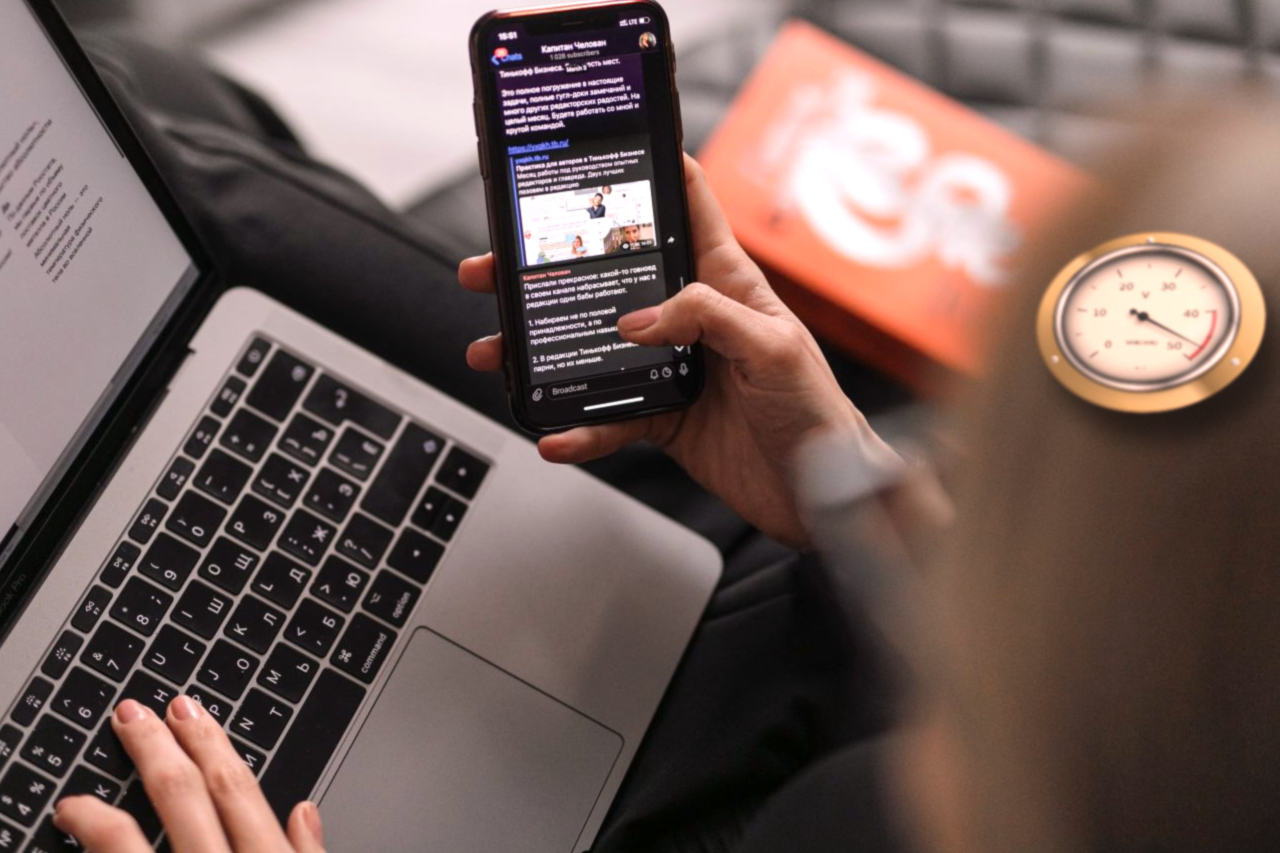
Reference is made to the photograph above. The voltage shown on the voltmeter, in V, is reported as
47.5 V
